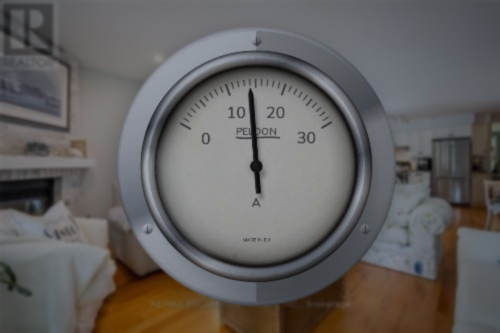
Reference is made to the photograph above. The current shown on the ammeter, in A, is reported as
14 A
